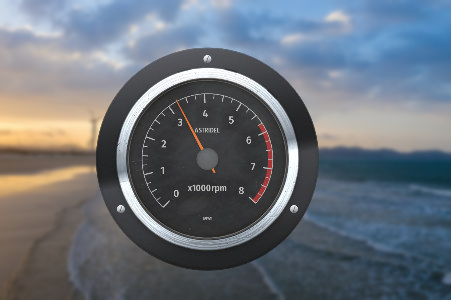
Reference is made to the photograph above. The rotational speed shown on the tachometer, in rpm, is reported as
3250 rpm
